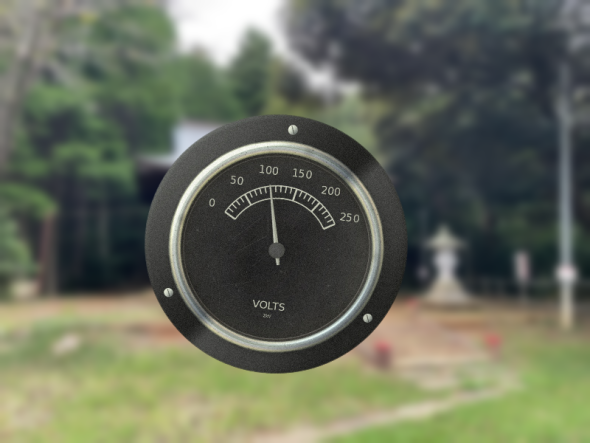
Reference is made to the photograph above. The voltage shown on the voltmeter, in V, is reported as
100 V
